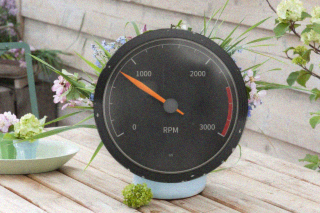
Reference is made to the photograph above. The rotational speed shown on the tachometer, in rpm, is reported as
800 rpm
